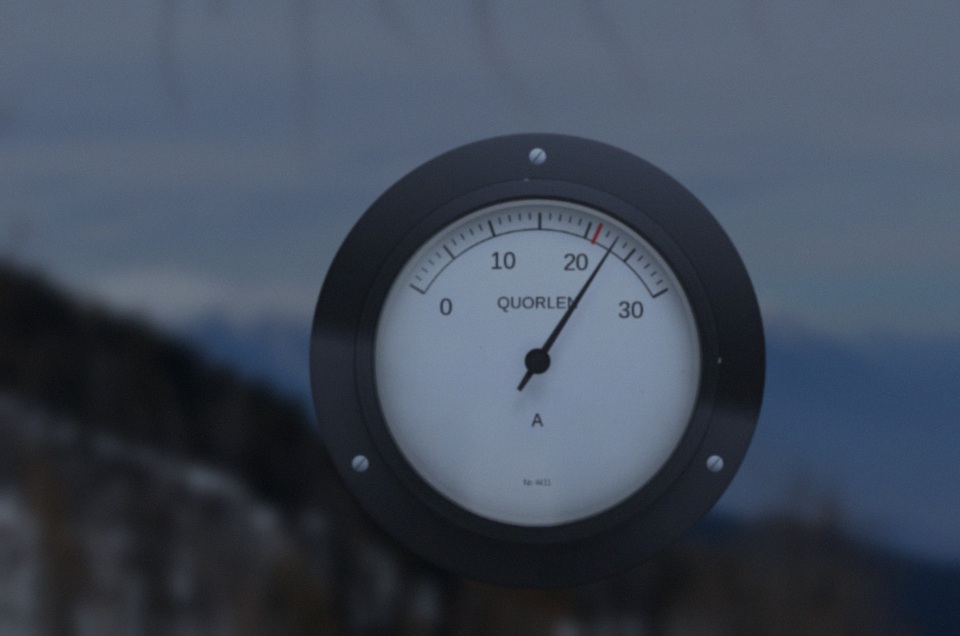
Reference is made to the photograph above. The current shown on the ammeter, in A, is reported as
23 A
